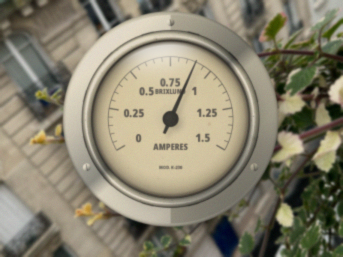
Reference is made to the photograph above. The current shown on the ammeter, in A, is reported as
0.9 A
